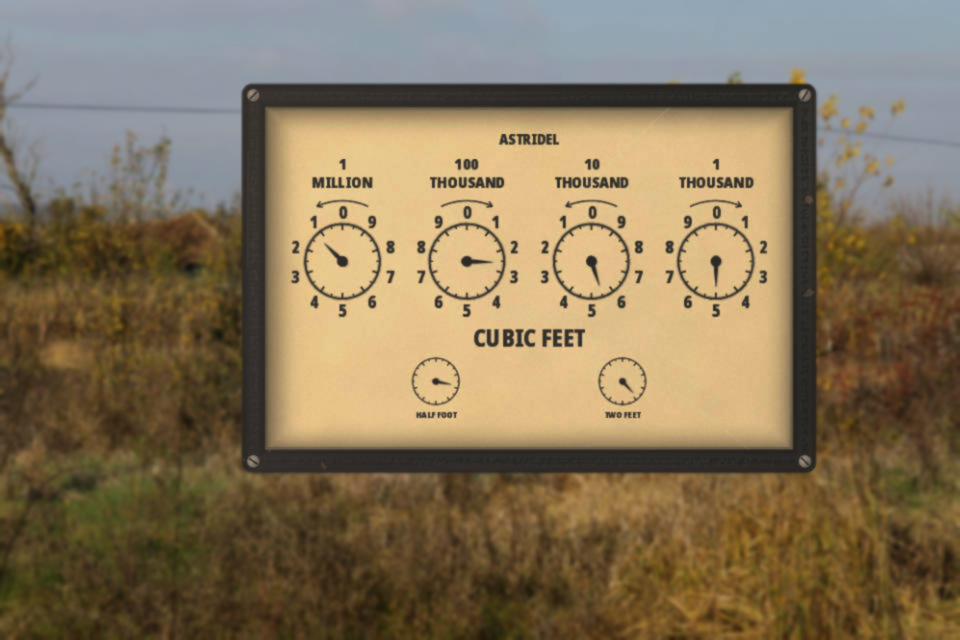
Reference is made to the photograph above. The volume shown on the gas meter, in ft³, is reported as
125500 ft³
